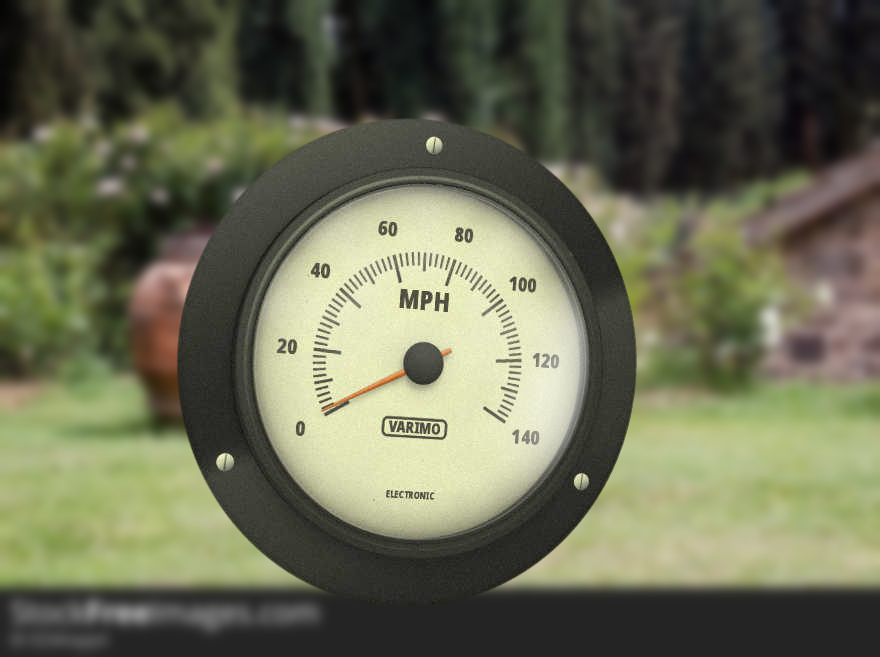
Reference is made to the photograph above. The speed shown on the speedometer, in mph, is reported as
2 mph
